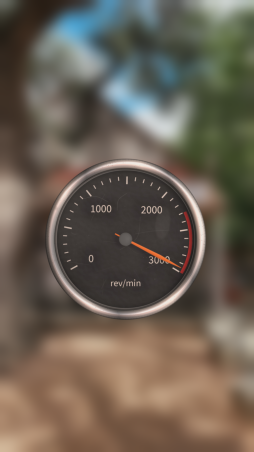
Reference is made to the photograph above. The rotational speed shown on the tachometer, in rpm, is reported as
2950 rpm
